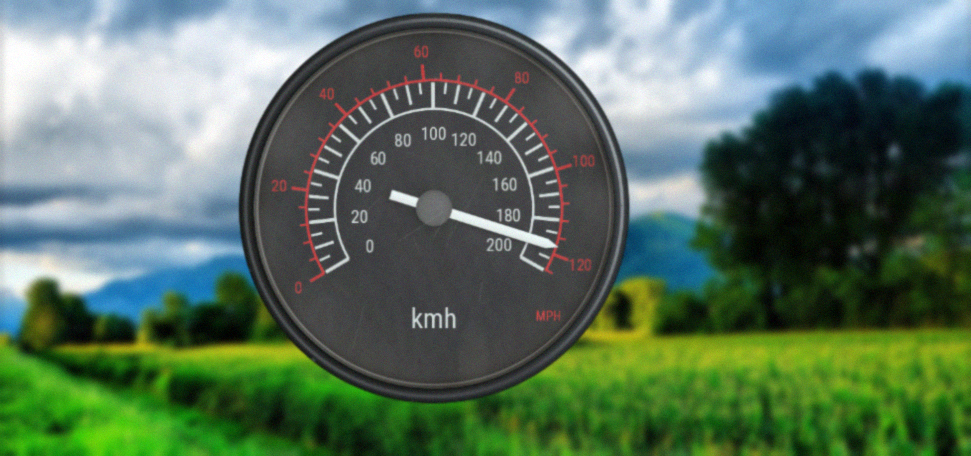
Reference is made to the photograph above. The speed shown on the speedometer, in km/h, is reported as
190 km/h
